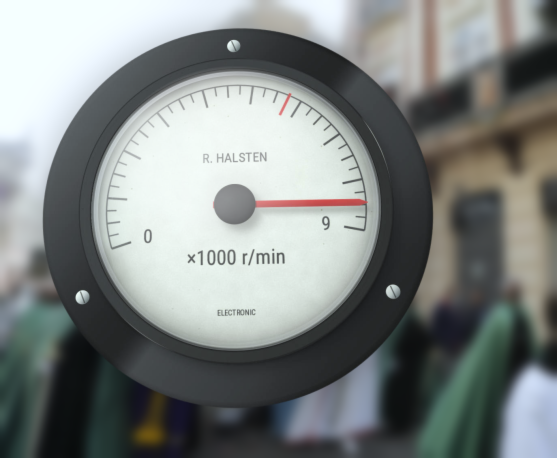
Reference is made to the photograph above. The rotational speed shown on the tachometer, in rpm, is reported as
8500 rpm
